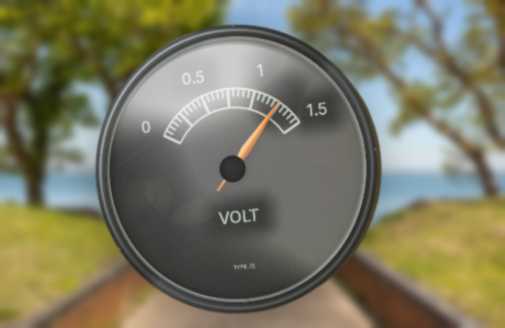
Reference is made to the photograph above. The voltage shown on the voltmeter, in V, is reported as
1.25 V
